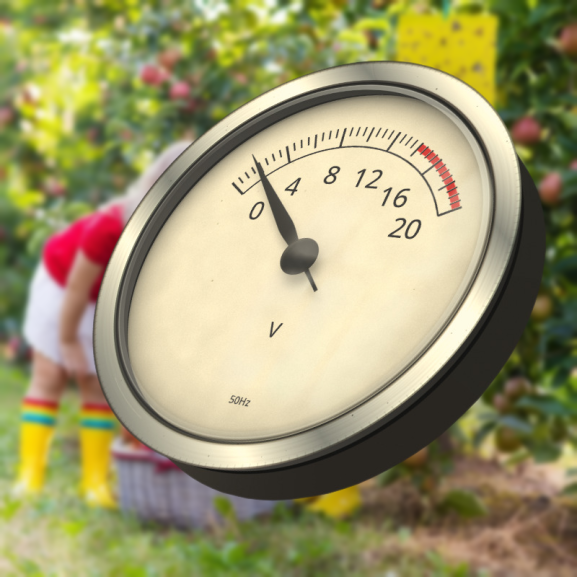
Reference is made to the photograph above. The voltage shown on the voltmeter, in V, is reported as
2 V
